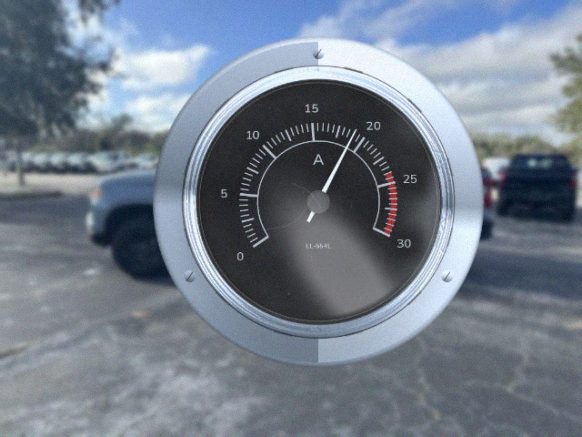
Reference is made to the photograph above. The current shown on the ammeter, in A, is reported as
19 A
